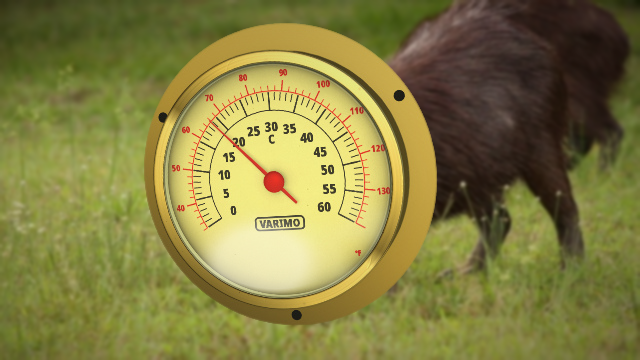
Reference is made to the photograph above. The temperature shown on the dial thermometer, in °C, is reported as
19 °C
